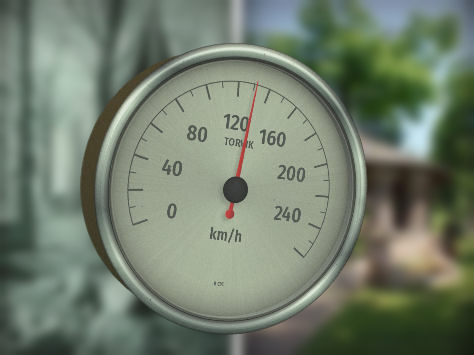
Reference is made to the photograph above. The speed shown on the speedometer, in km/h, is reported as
130 km/h
